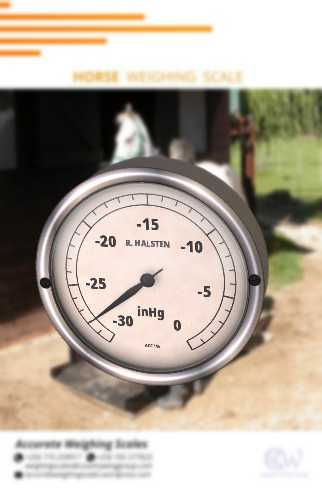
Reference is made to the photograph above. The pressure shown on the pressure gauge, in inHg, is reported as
-28 inHg
